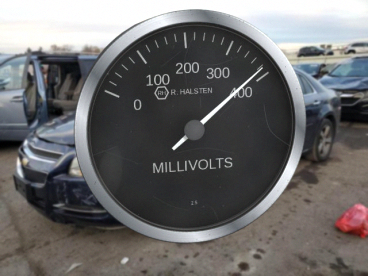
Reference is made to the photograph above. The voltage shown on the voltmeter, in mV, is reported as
380 mV
